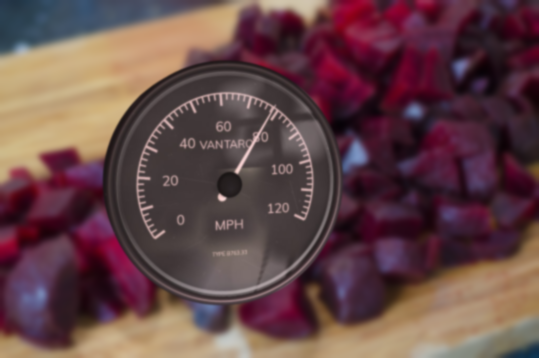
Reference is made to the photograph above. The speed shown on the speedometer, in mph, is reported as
78 mph
